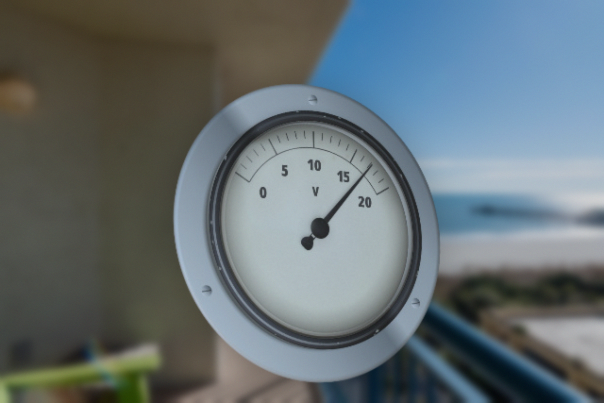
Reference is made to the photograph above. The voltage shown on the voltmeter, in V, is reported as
17 V
